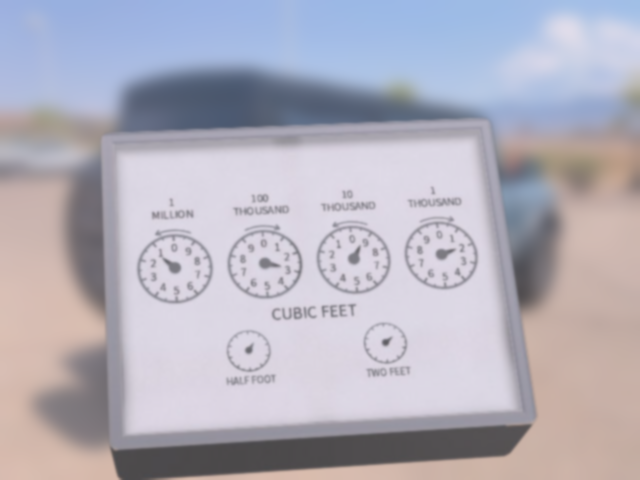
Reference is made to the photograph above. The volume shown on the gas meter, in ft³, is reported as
129200 ft³
